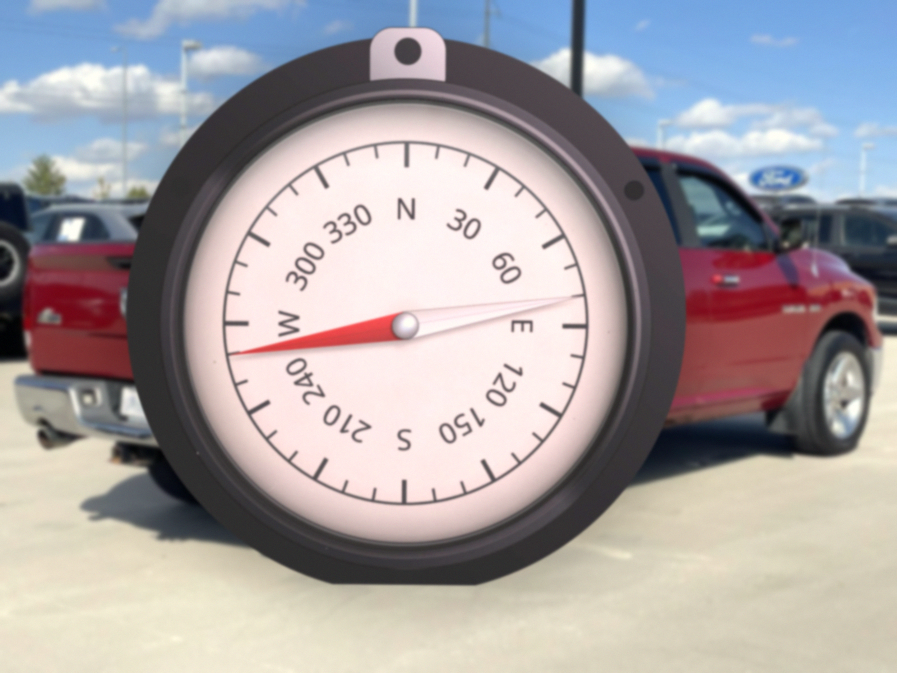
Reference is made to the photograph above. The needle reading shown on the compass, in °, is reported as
260 °
